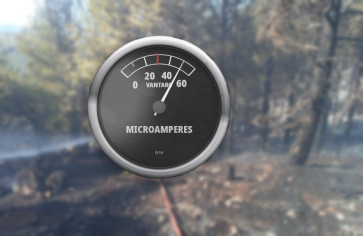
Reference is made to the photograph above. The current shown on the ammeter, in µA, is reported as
50 µA
